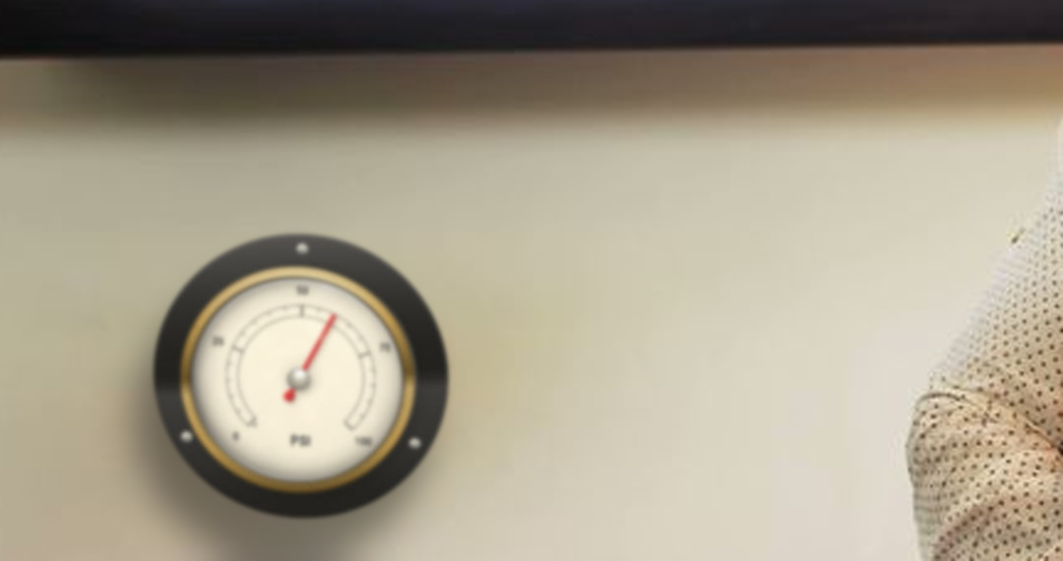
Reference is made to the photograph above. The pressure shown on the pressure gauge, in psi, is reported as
60 psi
